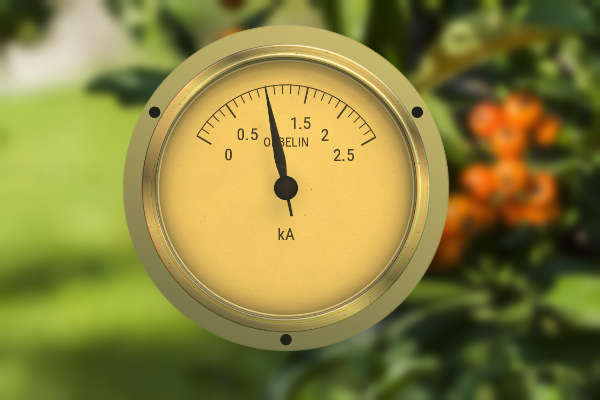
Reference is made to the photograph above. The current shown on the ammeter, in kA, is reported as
1 kA
